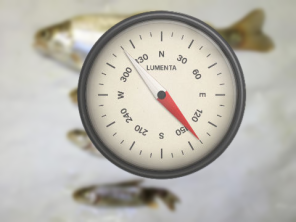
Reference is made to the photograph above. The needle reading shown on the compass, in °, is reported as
140 °
